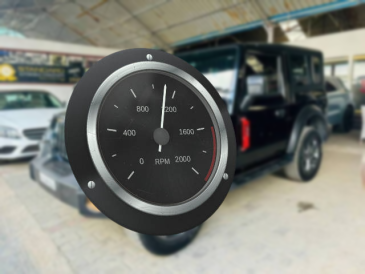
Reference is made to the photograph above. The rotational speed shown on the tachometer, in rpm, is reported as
1100 rpm
